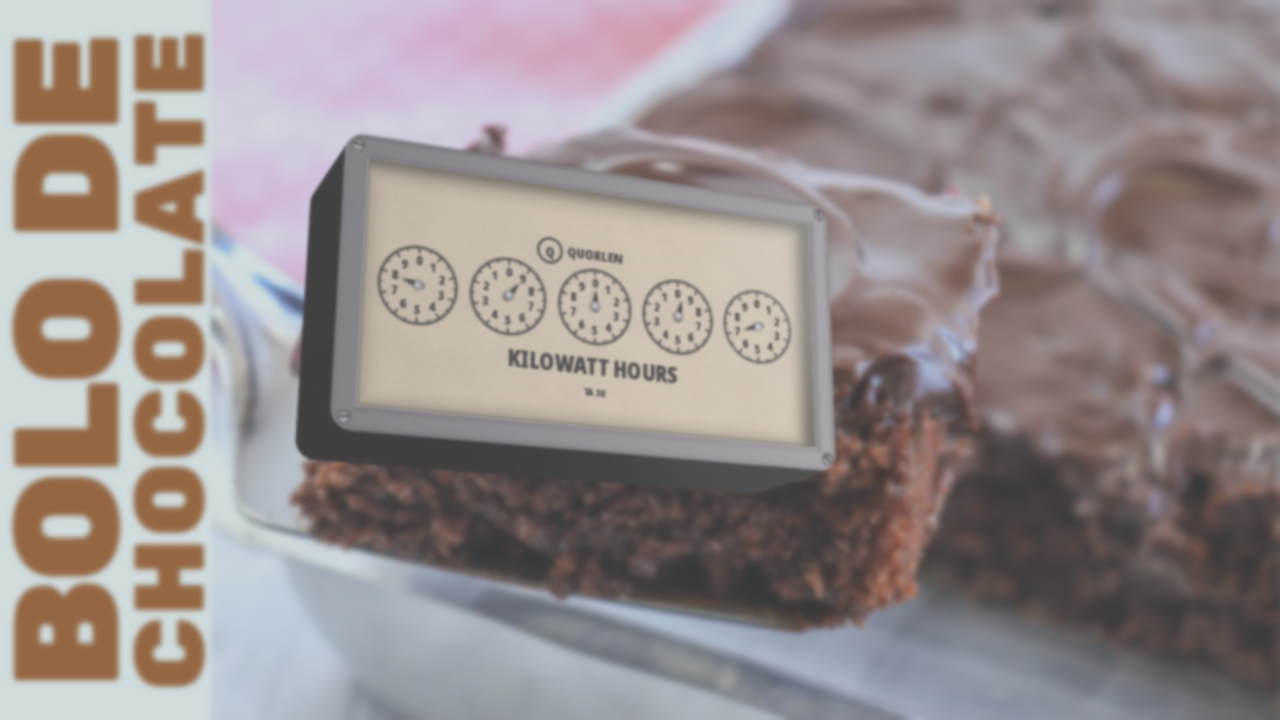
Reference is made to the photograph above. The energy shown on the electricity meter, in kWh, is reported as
78997 kWh
